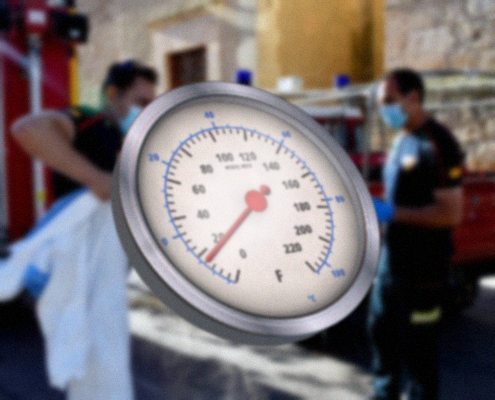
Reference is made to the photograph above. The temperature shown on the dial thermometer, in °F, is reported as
16 °F
